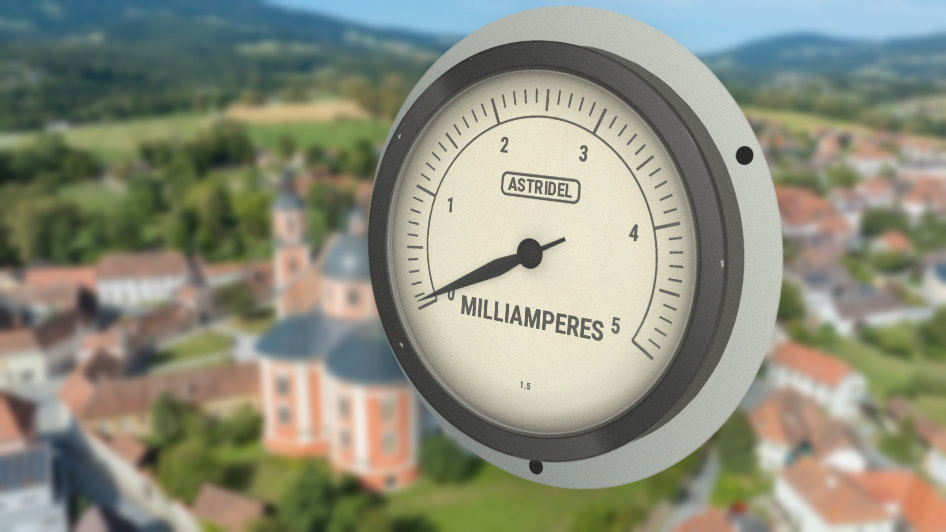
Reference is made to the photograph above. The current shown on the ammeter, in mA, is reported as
0.05 mA
